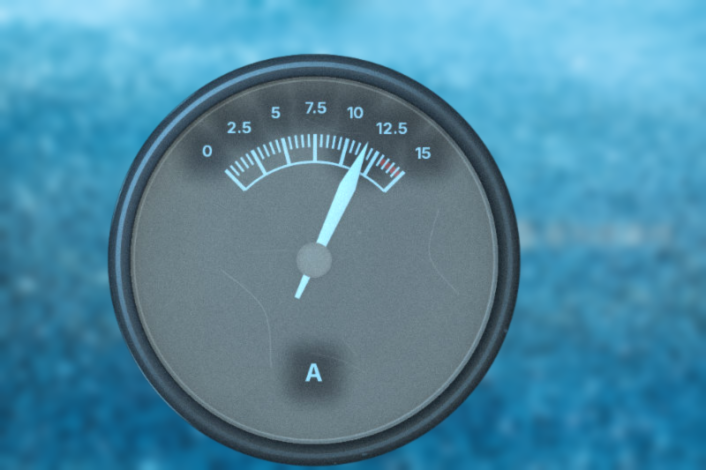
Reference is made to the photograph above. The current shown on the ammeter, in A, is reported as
11.5 A
